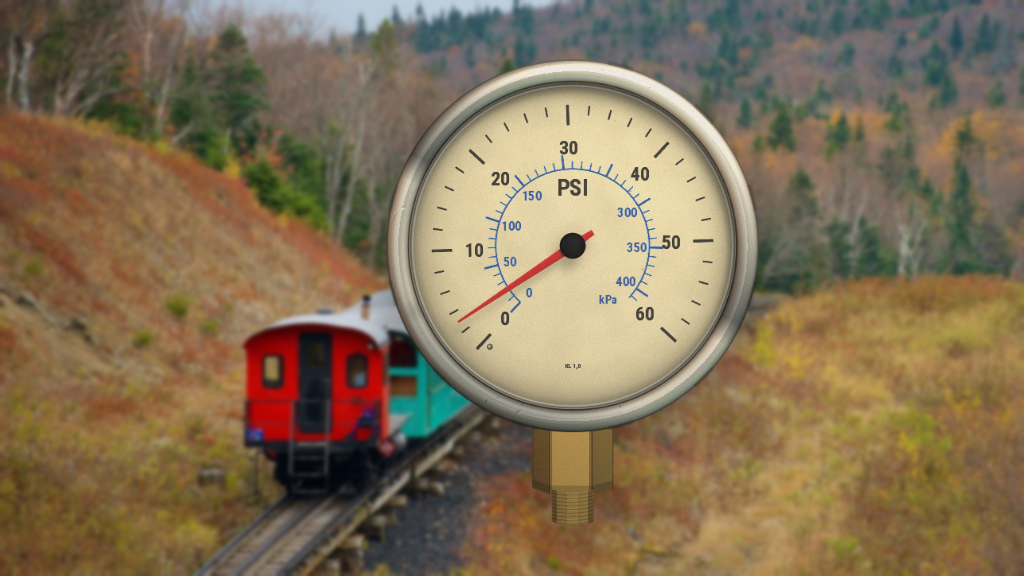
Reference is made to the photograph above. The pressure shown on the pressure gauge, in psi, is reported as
3 psi
